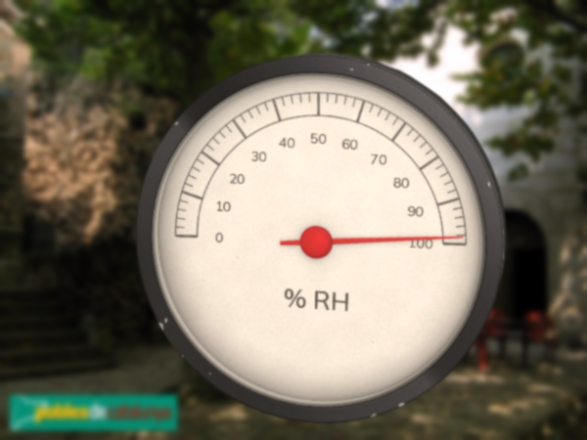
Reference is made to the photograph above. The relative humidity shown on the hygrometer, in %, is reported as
98 %
